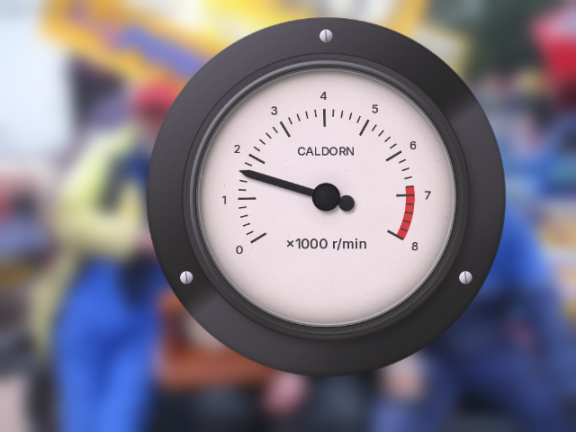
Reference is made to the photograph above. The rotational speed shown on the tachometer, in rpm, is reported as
1600 rpm
